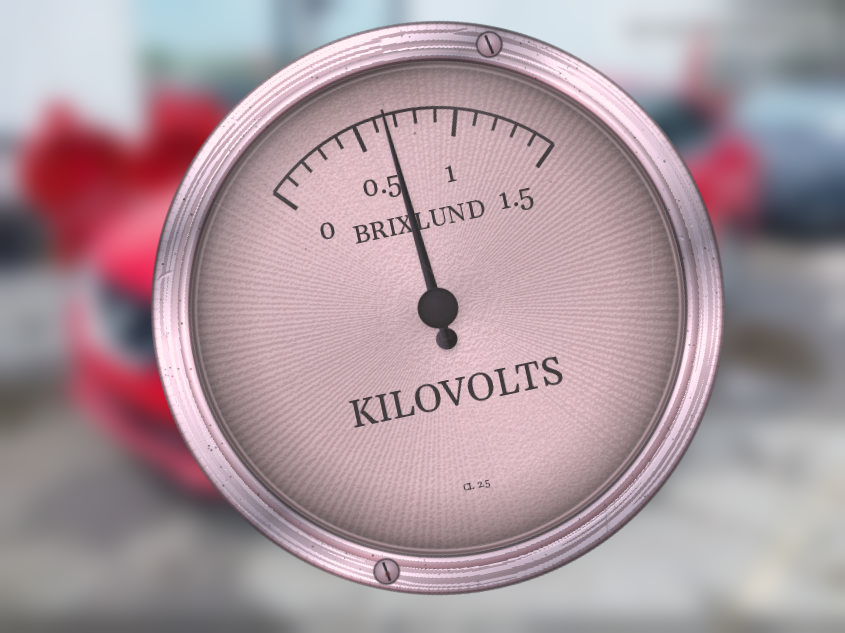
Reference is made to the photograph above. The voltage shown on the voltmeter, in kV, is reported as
0.65 kV
